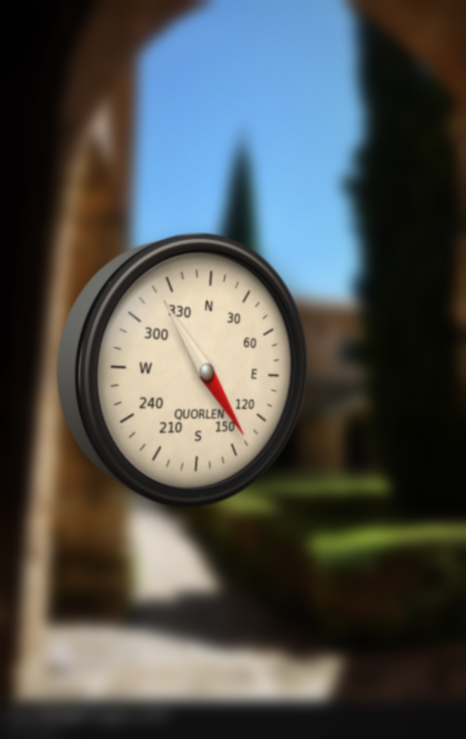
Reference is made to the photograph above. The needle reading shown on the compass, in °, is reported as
140 °
